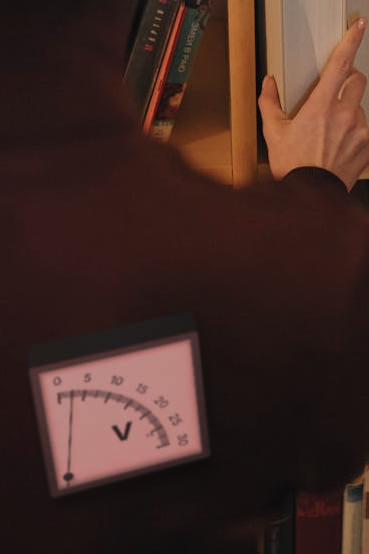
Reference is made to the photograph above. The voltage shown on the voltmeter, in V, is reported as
2.5 V
